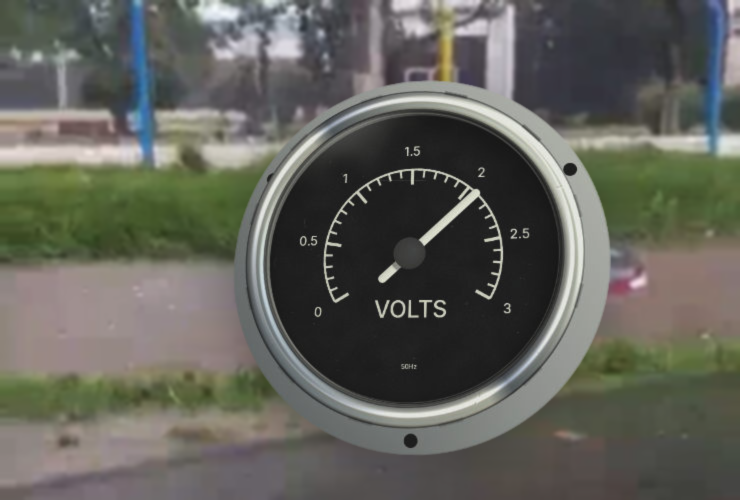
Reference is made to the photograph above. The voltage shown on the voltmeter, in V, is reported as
2.1 V
